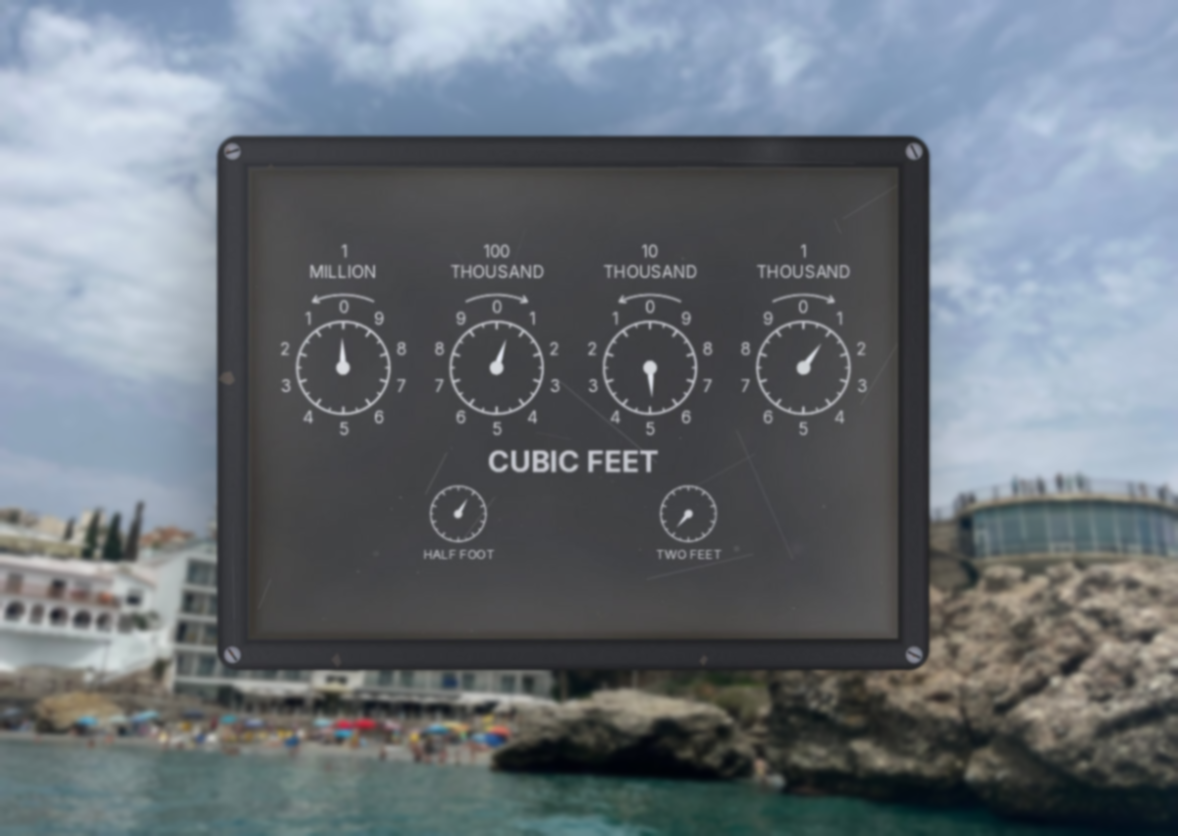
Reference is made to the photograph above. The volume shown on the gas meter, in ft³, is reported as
5100 ft³
